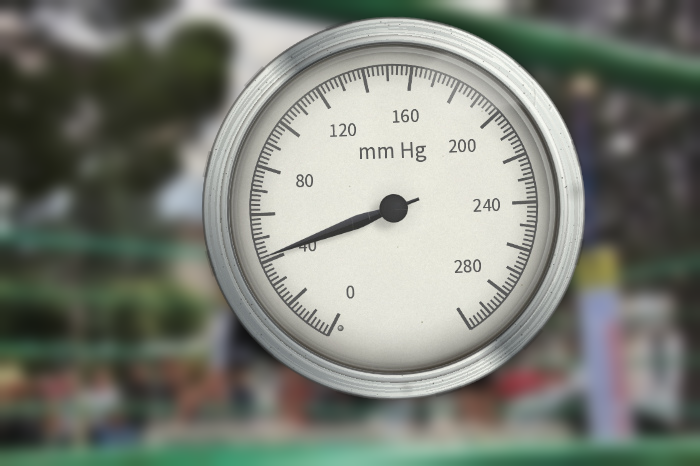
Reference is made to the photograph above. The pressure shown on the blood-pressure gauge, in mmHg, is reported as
42 mmHg
